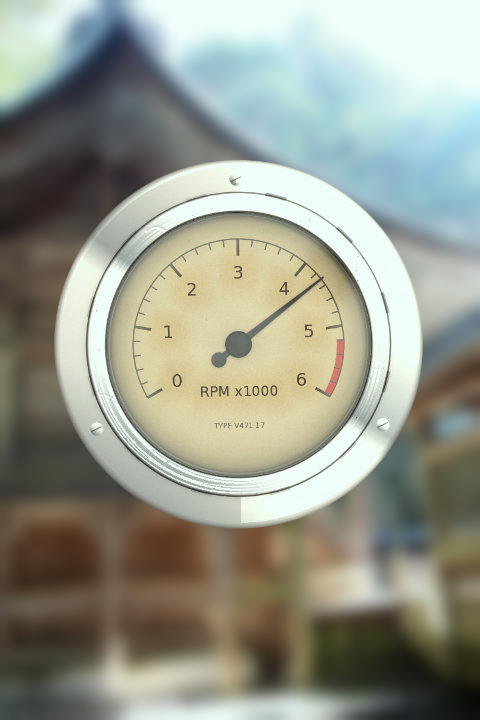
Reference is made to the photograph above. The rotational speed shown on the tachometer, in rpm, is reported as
4300 rpm
